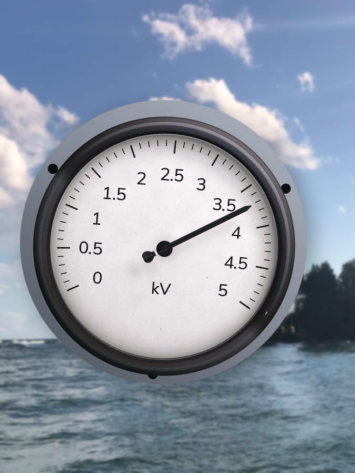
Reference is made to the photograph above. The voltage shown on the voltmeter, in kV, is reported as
3.7 kV
